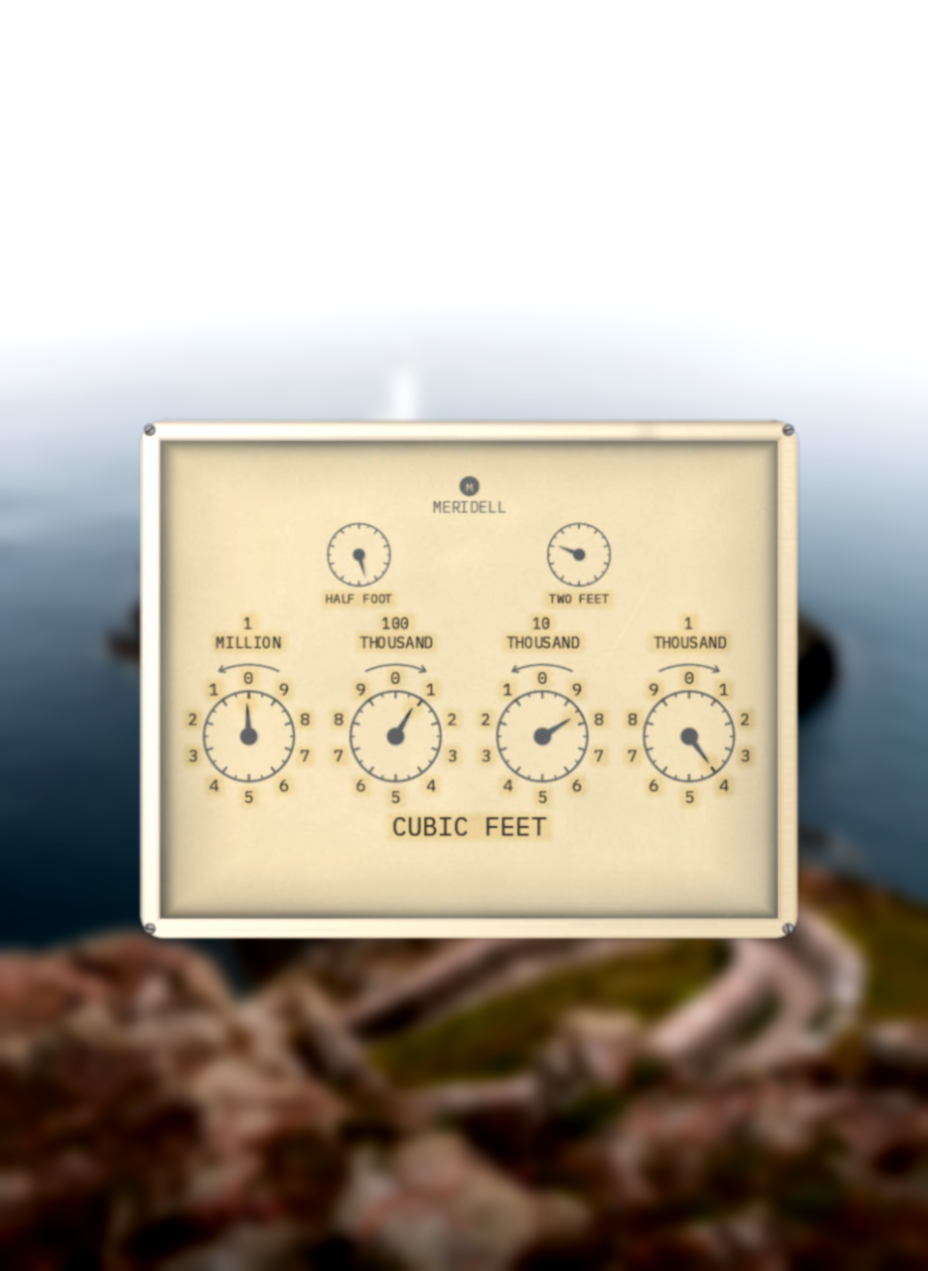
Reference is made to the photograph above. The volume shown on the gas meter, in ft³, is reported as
8400 ft³
